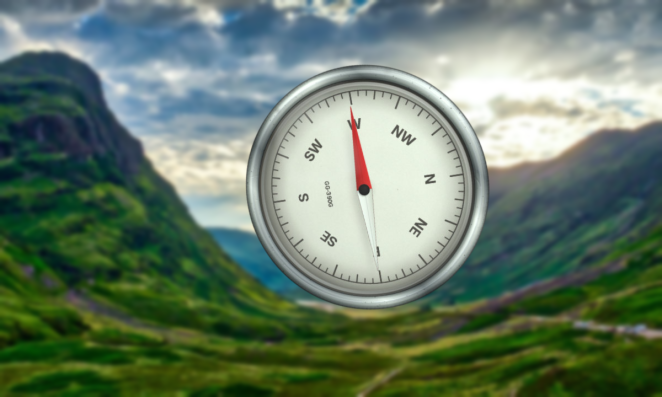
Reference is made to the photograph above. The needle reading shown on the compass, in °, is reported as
270 °
